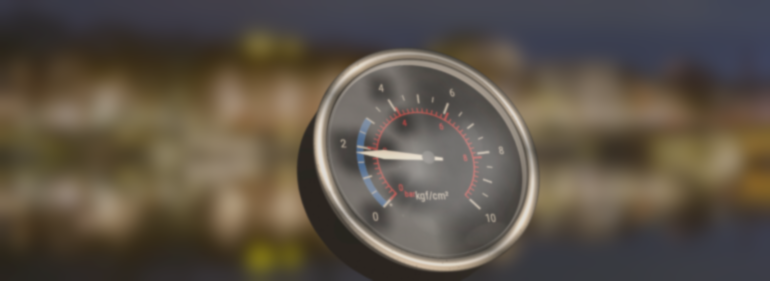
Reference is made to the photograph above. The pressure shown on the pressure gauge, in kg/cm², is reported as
1.75 kg/cm²
